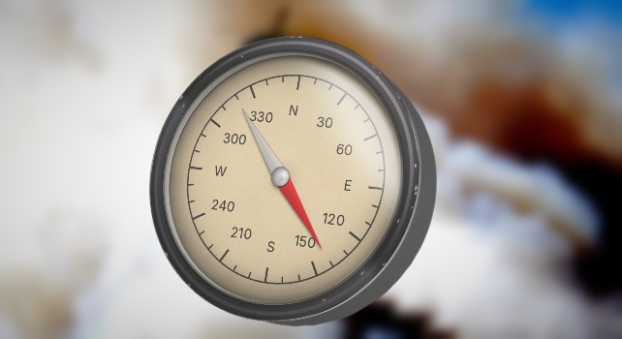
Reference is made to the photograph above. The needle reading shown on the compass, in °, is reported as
140 °
